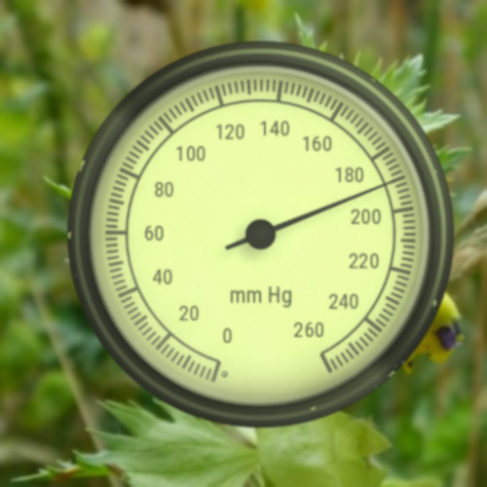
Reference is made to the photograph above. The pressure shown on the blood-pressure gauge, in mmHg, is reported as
190 mmHg
